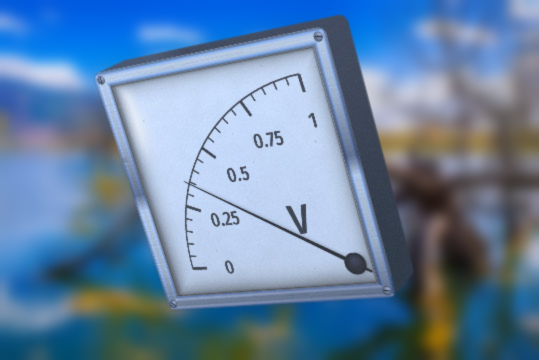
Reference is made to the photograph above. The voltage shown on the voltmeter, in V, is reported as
0.35 V
